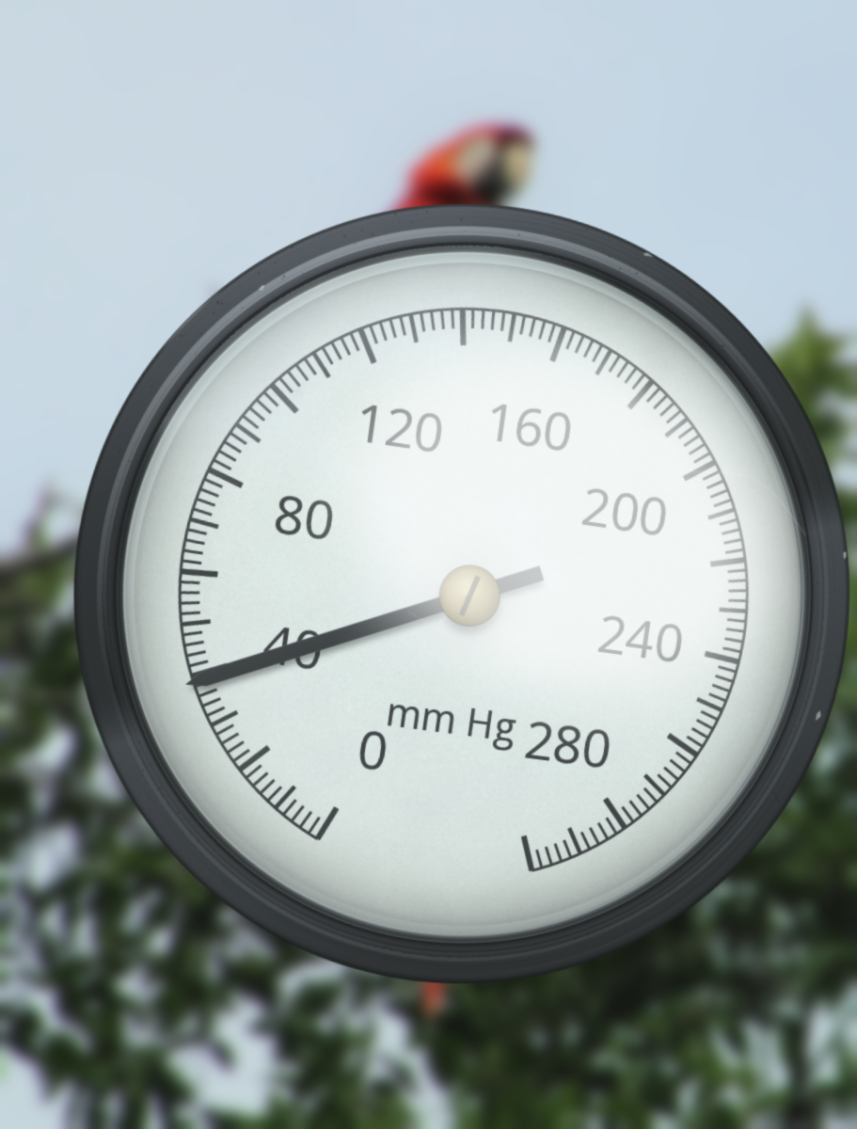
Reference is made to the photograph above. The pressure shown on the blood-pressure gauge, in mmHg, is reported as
39 mmHg
